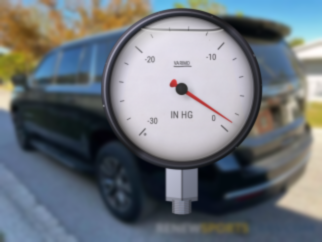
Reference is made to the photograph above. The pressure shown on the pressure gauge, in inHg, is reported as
-1 inHg
